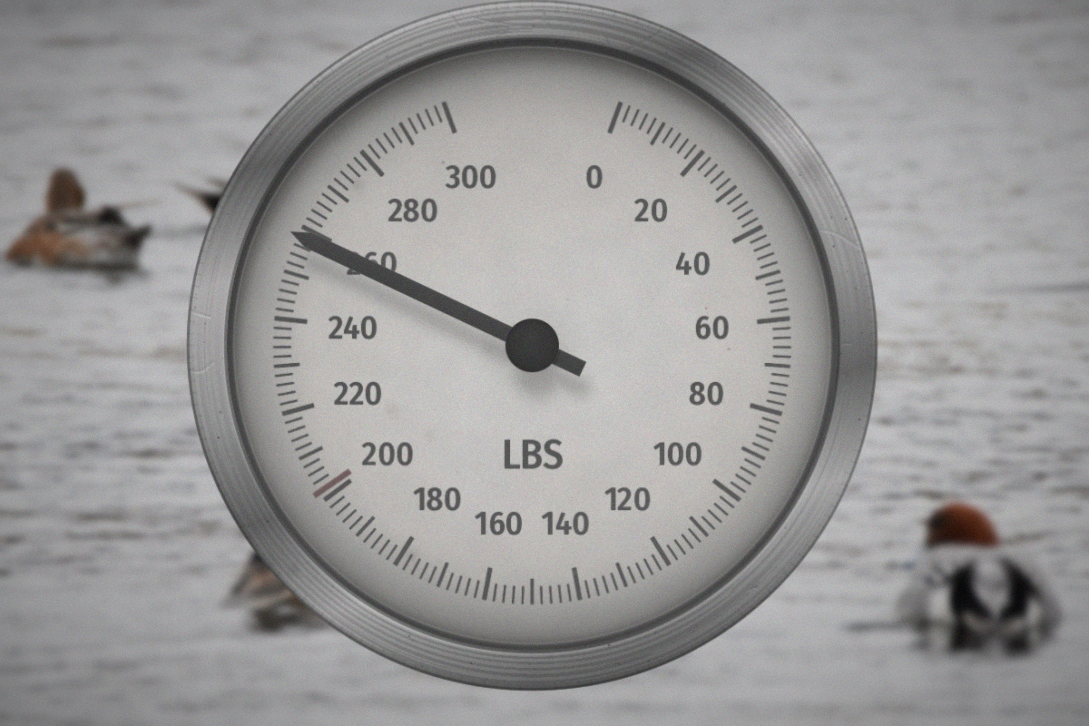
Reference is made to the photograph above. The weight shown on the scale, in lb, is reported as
258 lb
